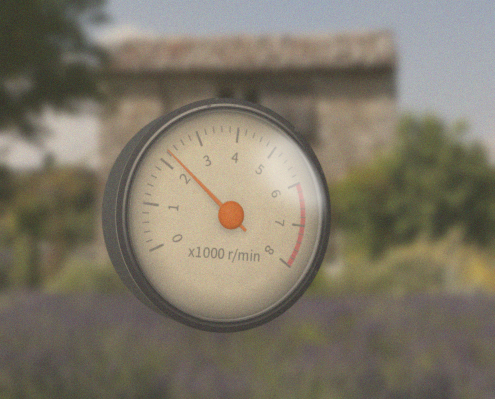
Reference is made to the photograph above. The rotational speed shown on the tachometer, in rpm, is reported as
2200 rpm
